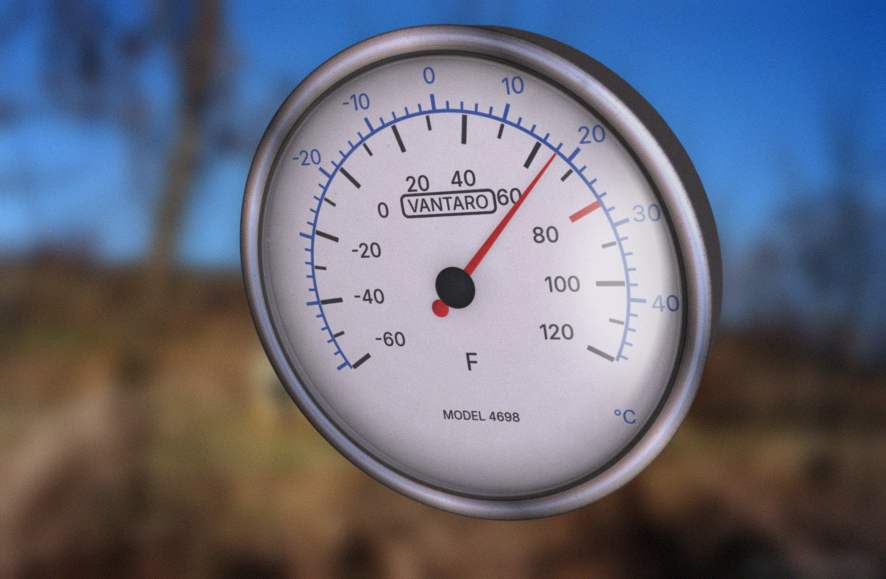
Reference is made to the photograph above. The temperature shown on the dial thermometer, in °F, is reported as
65 °F
